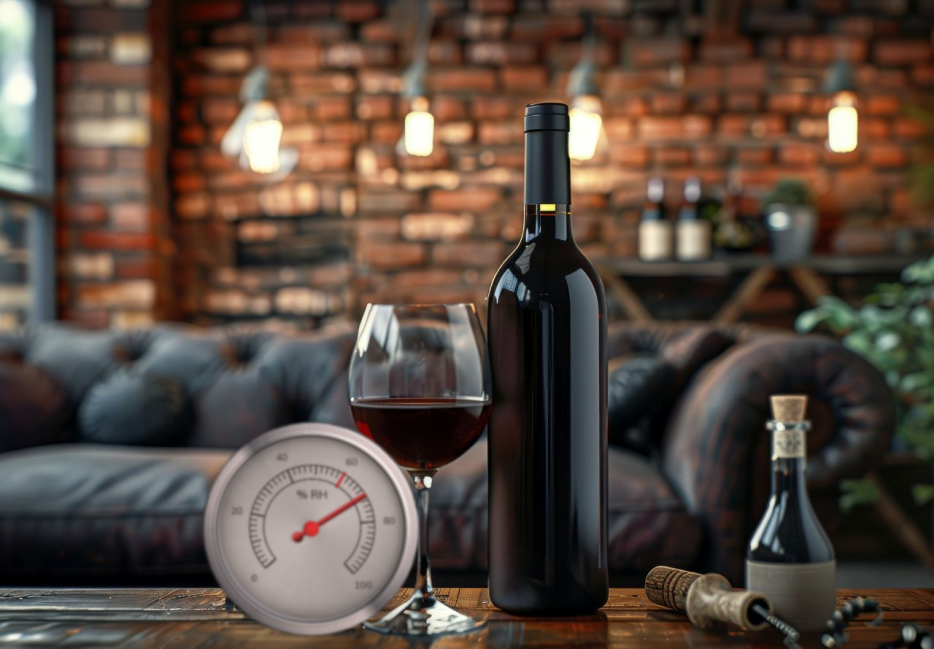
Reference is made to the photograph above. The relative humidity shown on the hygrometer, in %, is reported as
70 %
